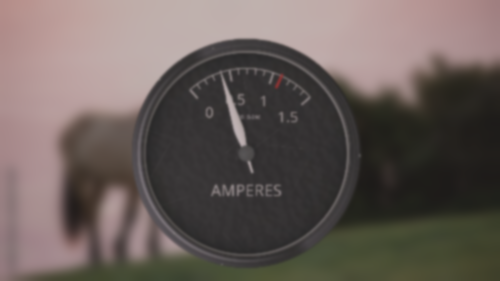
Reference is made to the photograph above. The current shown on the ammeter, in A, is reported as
0.4 A
